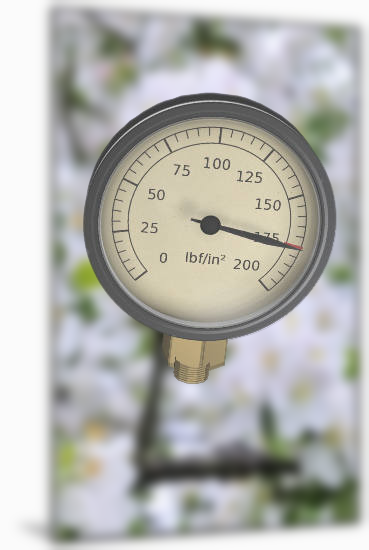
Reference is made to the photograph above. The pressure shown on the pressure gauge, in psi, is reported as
175 psi
